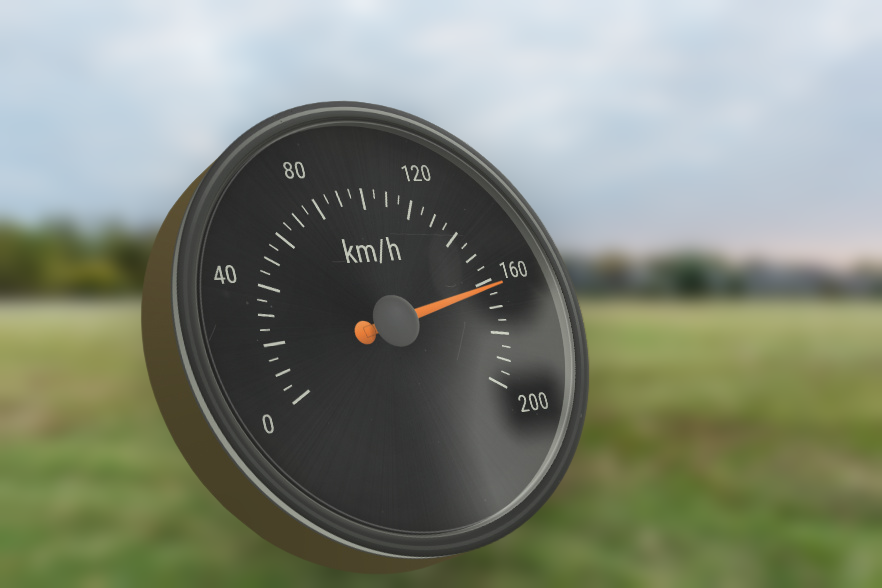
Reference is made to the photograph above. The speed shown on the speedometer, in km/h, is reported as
162.5 km/h
